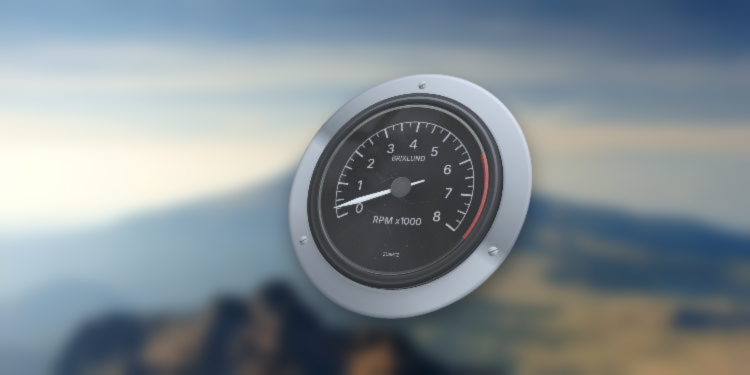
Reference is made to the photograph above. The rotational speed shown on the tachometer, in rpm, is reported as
250 rpm
